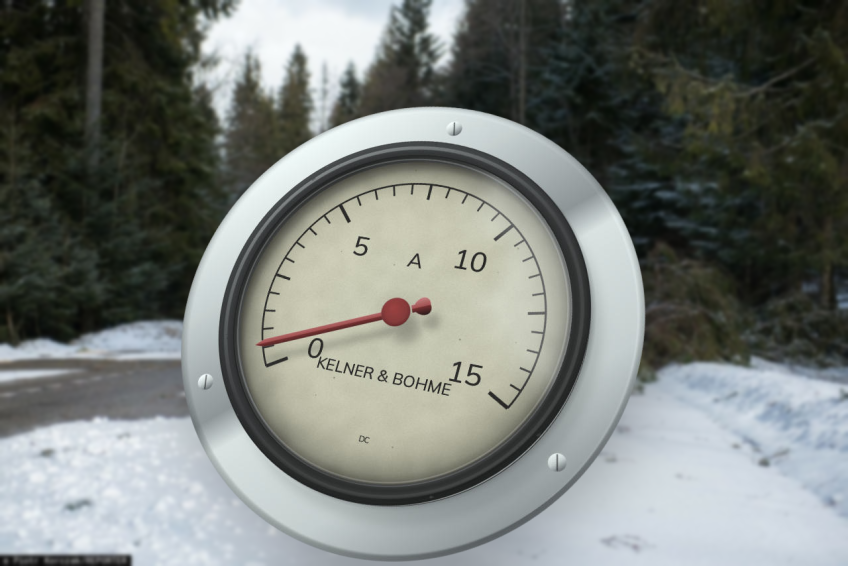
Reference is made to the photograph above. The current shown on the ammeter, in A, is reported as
0.5 A
